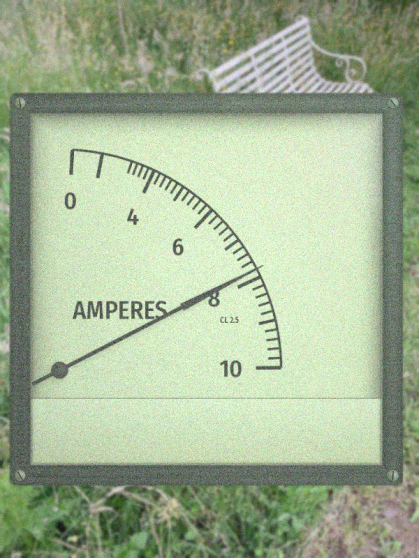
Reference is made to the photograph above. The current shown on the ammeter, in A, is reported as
7.8 A
